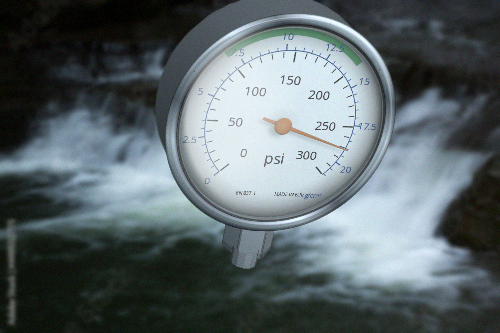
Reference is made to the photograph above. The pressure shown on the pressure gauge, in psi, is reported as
270 psi
